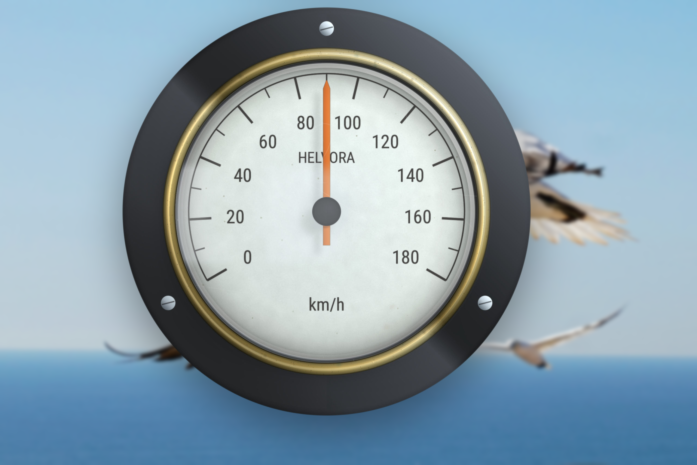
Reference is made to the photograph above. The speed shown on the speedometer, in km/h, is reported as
90 km/h
